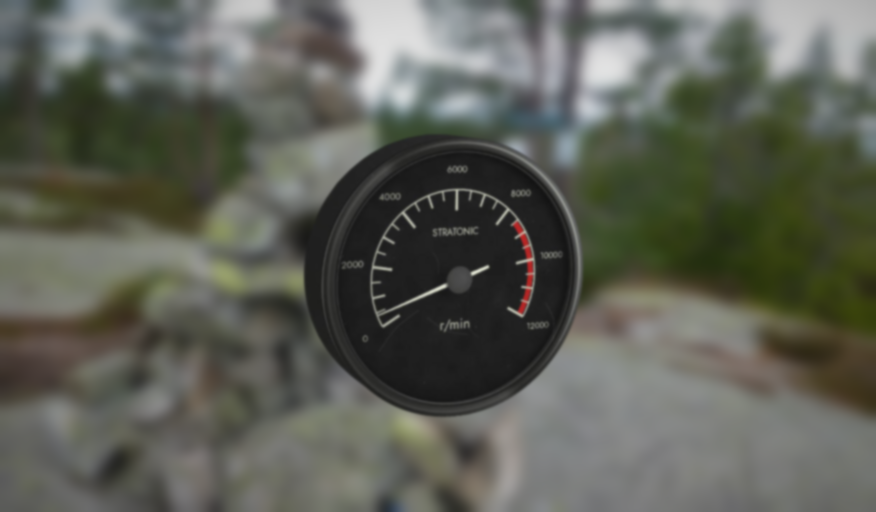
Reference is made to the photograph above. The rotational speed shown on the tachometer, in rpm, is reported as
500 rpm
